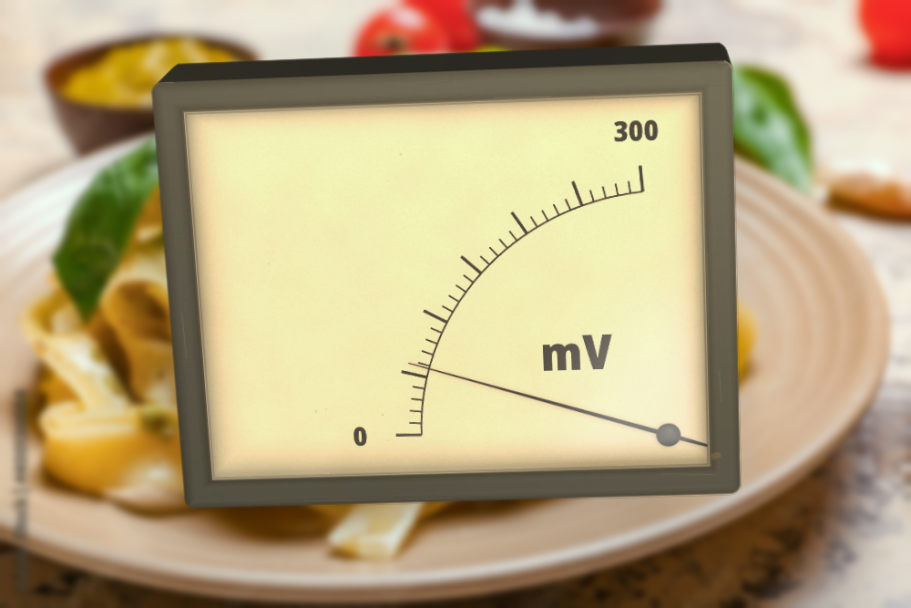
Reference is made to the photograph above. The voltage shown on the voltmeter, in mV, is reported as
60 mV
